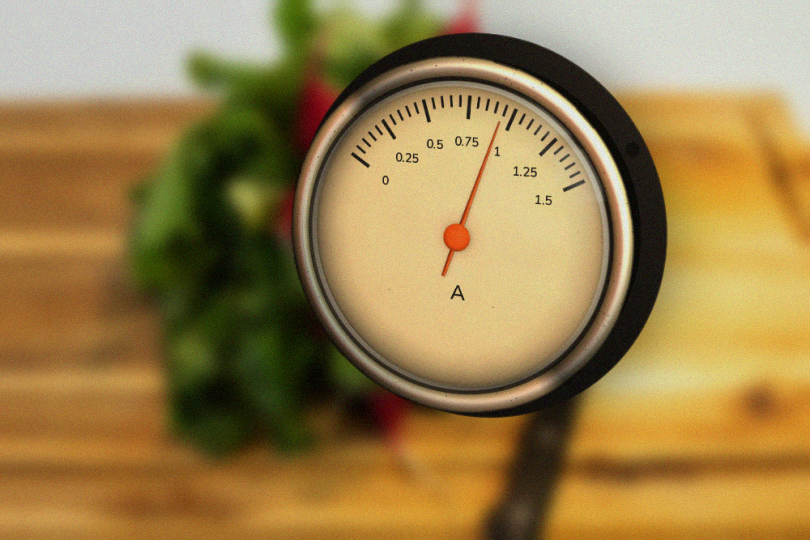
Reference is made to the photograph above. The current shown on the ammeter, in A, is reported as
0.95 A
